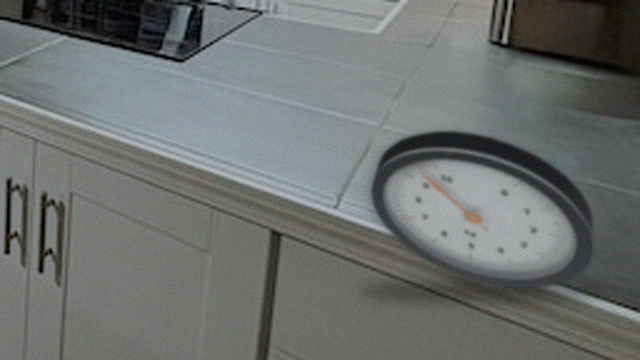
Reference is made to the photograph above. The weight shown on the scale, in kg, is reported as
9.5 kg
